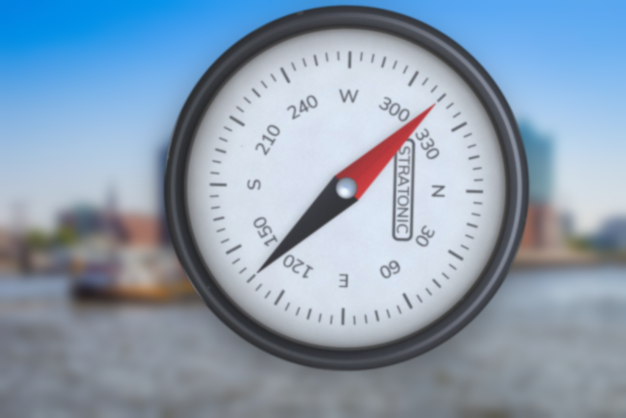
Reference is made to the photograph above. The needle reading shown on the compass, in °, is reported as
315 °
